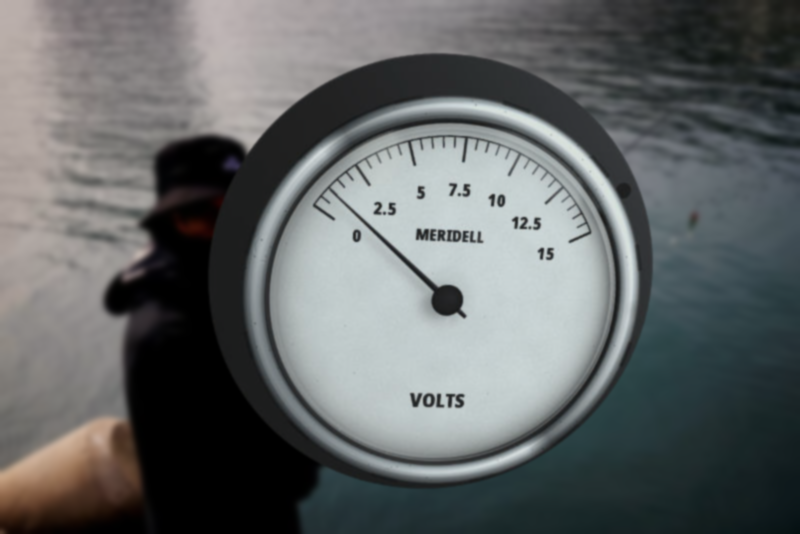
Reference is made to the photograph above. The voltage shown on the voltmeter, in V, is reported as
1 V
